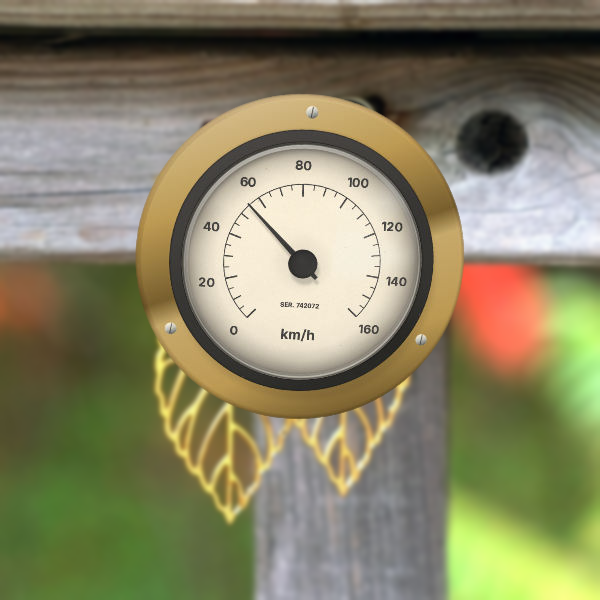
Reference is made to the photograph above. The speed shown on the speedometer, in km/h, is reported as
55 km/h
